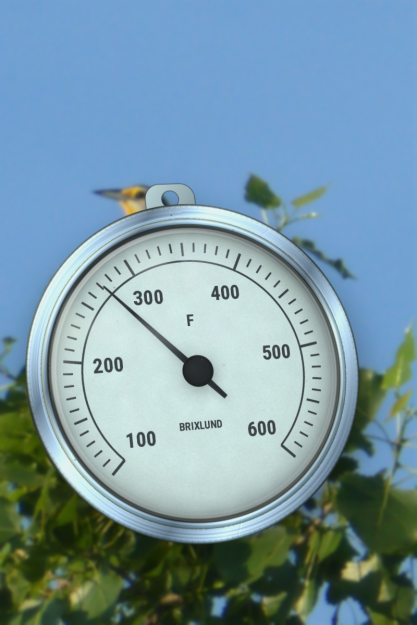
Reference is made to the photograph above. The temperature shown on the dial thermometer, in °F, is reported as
270 °F
